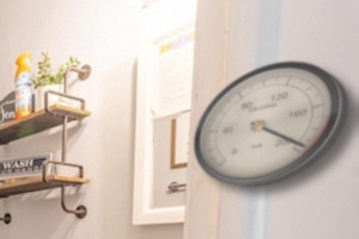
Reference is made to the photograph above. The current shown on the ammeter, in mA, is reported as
195 mA
